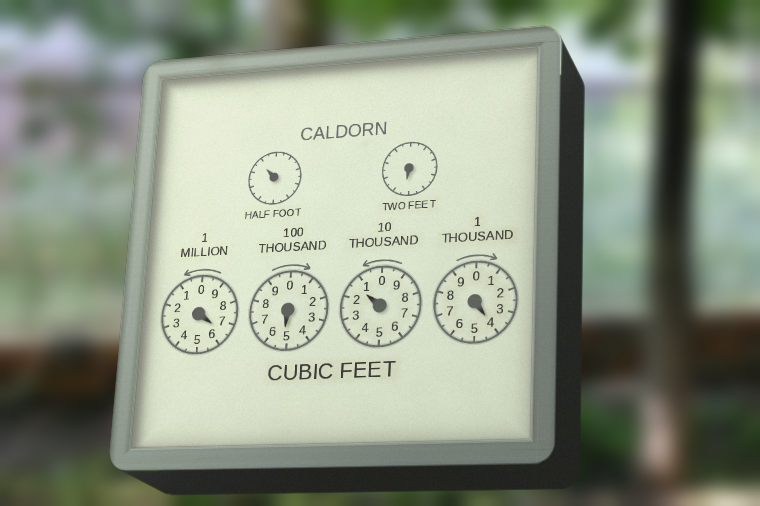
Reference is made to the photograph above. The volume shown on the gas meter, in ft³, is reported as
651400 ft³
